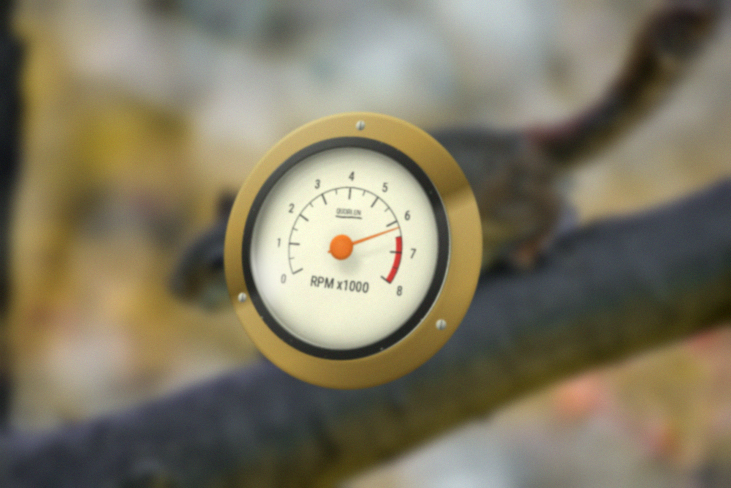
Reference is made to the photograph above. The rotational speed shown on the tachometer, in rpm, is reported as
6250 rpm
